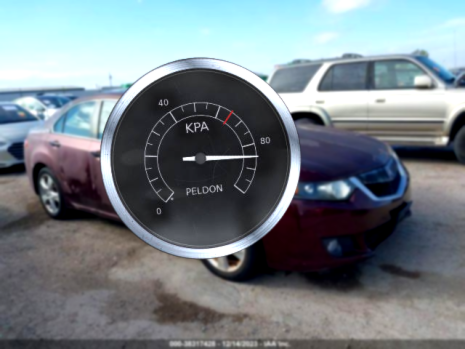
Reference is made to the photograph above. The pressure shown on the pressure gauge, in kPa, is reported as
85 kPa
